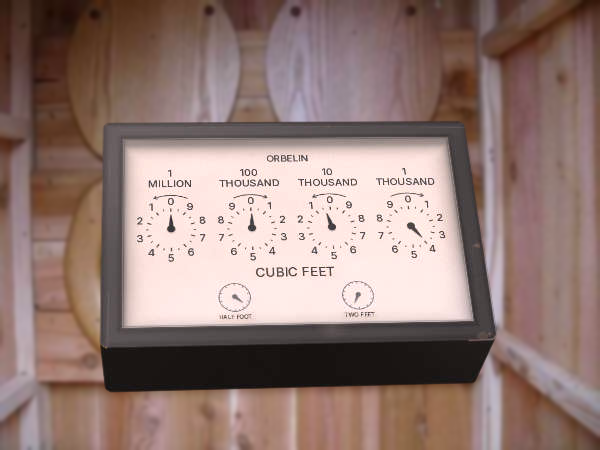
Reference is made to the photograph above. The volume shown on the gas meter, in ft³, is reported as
400 ft³
